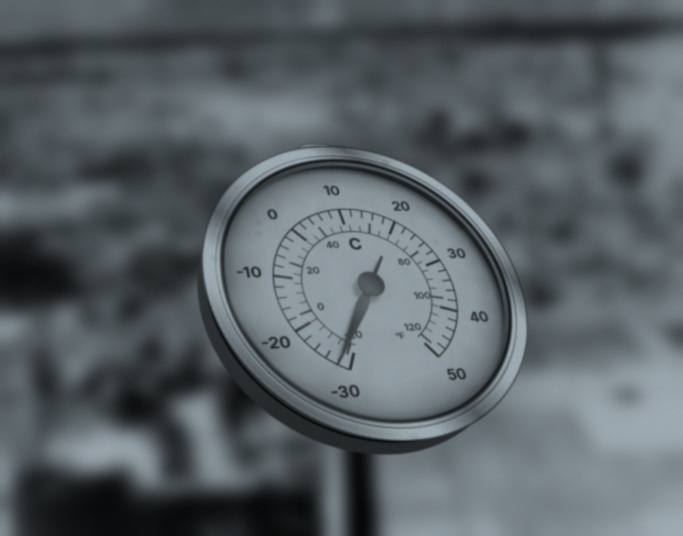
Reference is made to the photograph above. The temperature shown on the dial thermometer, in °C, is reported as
-28 °C
